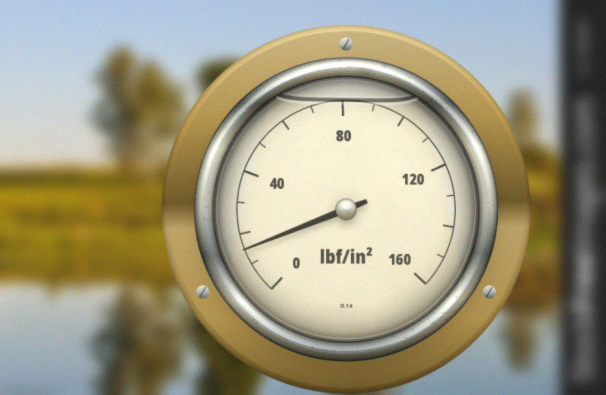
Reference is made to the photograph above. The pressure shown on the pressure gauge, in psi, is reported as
15 psi
